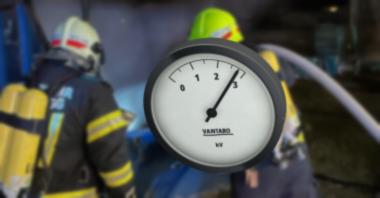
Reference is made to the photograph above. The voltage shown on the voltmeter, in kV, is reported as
2.75 kV
